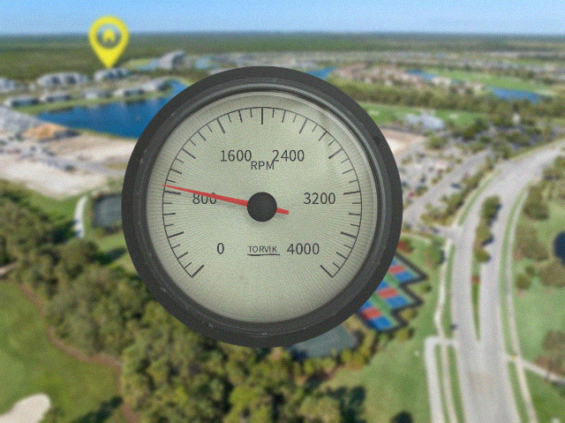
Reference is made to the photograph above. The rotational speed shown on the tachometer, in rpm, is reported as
850 rpm
